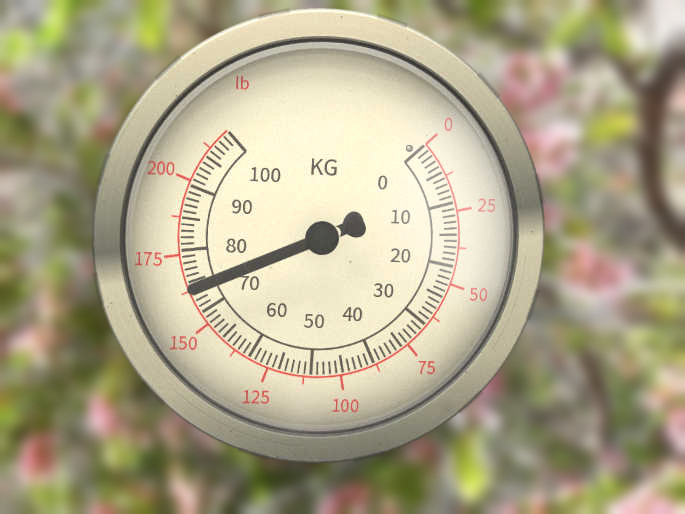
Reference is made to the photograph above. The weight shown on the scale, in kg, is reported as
74 kg
